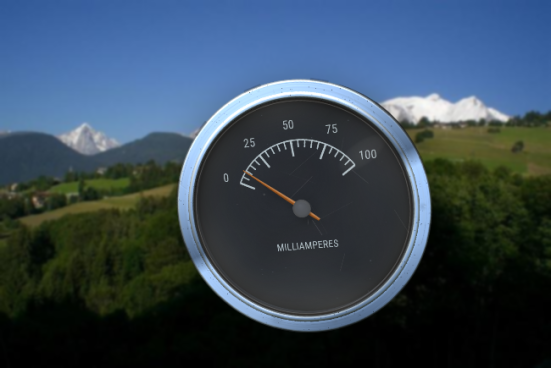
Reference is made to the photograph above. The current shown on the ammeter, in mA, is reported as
10 mA
